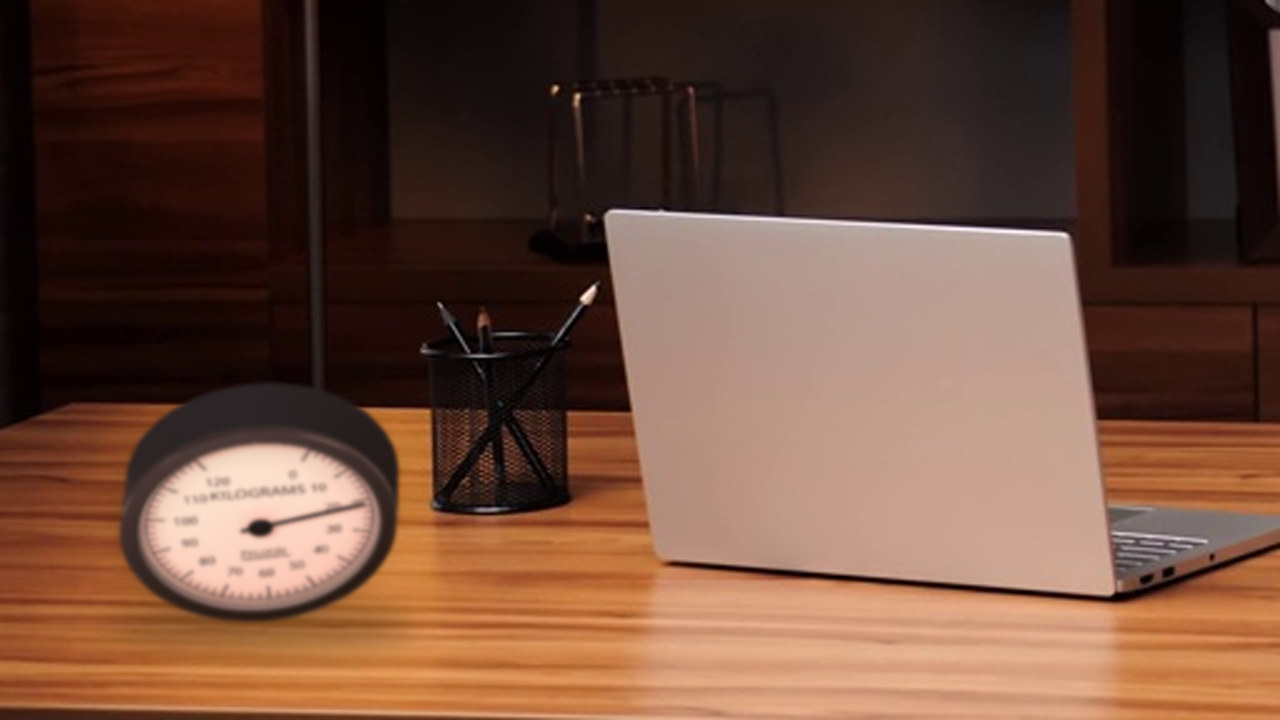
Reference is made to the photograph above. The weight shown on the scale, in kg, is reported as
20 kg
